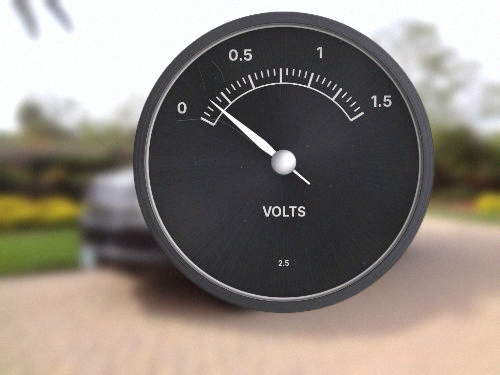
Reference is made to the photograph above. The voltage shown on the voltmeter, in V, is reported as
0.15 V
